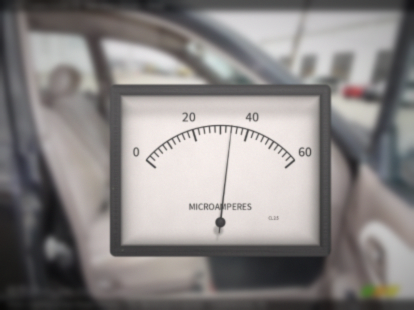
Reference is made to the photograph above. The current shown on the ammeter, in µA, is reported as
34 µA
